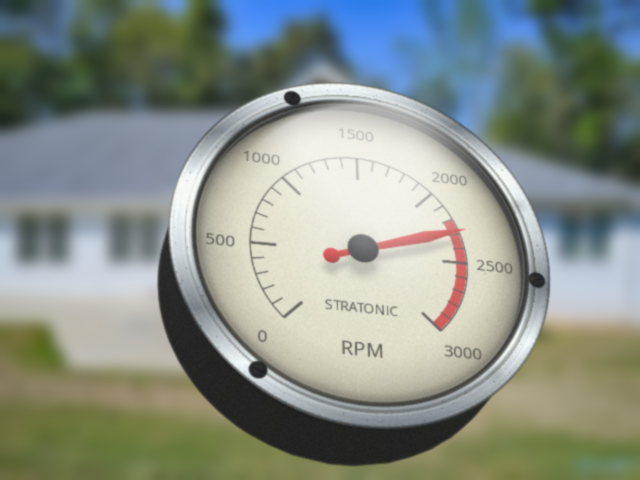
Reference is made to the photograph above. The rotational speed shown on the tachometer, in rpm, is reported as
2300 rpm
